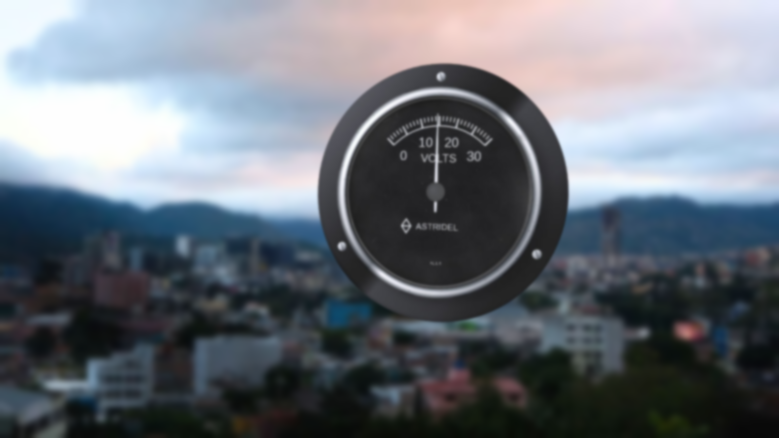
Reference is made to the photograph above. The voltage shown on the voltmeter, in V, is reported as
15 V
